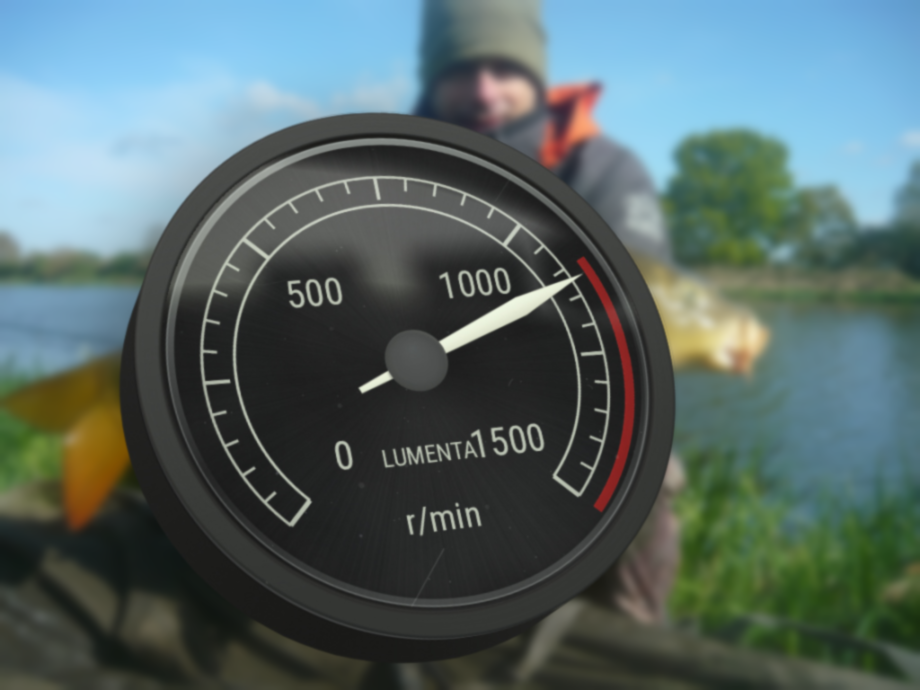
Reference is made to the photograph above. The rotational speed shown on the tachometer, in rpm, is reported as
1125 rpm
